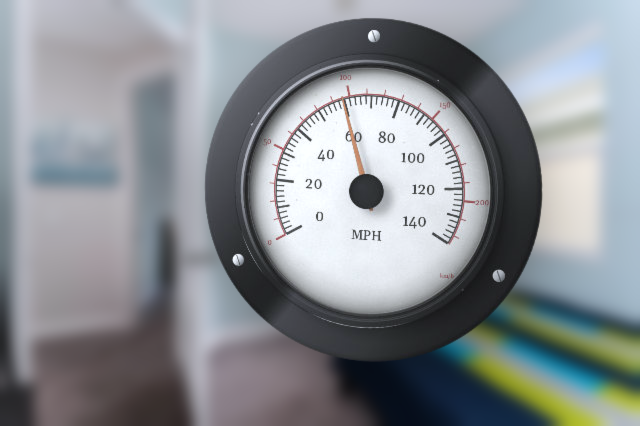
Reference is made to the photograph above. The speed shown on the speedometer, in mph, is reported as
60 mph
